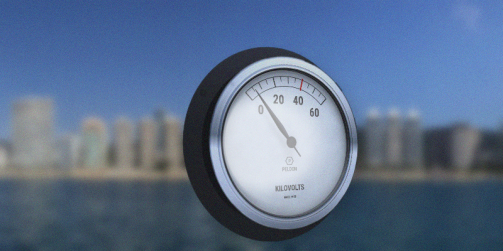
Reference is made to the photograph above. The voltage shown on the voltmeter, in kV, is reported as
5 kV
